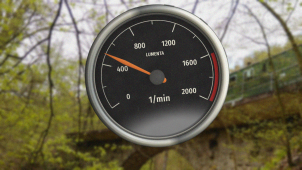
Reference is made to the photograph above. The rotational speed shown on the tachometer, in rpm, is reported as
500 rpm
